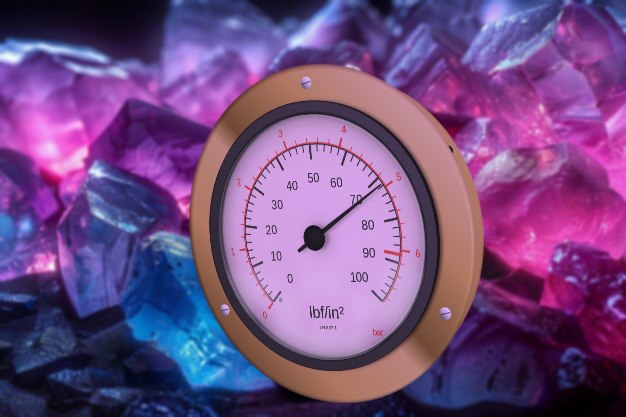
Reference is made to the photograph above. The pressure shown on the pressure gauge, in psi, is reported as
72 psi
